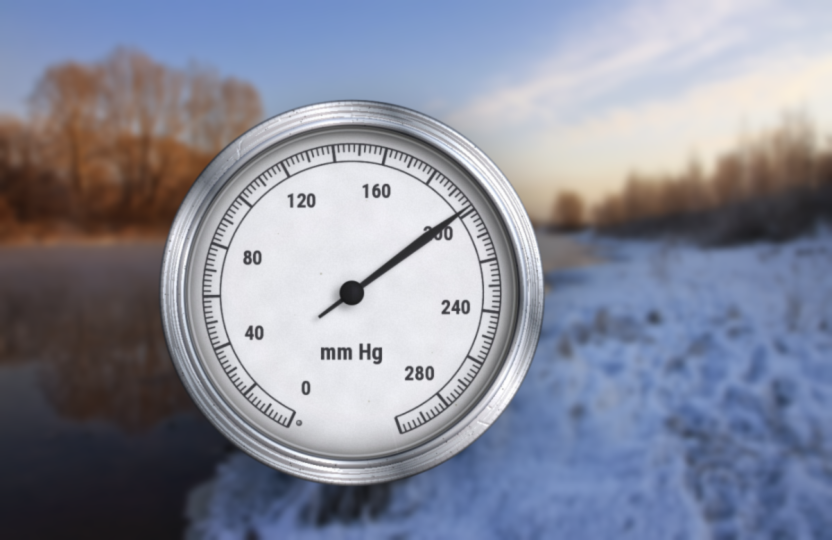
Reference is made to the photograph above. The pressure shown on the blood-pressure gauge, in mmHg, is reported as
198 mmHg
